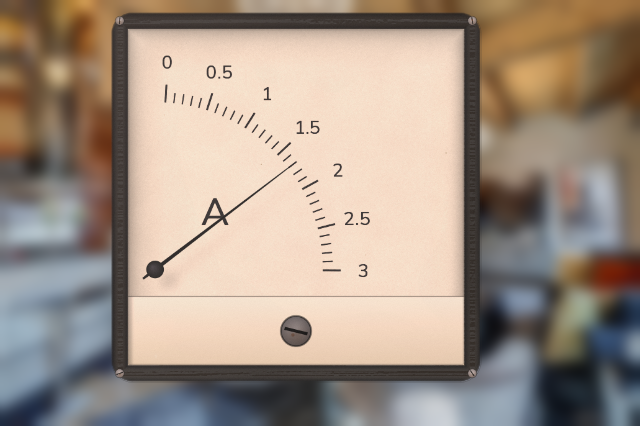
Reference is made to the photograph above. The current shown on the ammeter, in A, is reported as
1.7 A
